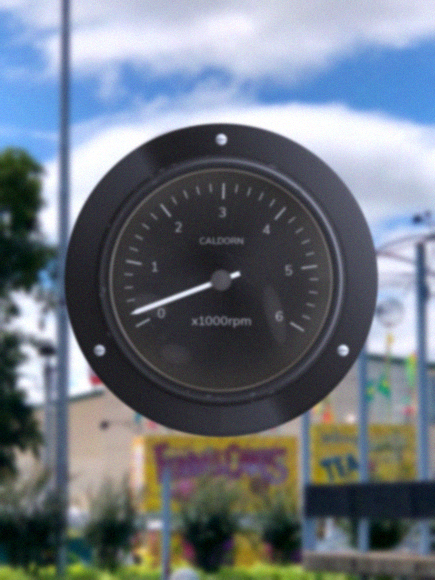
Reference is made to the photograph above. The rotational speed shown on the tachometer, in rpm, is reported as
200 rpm
